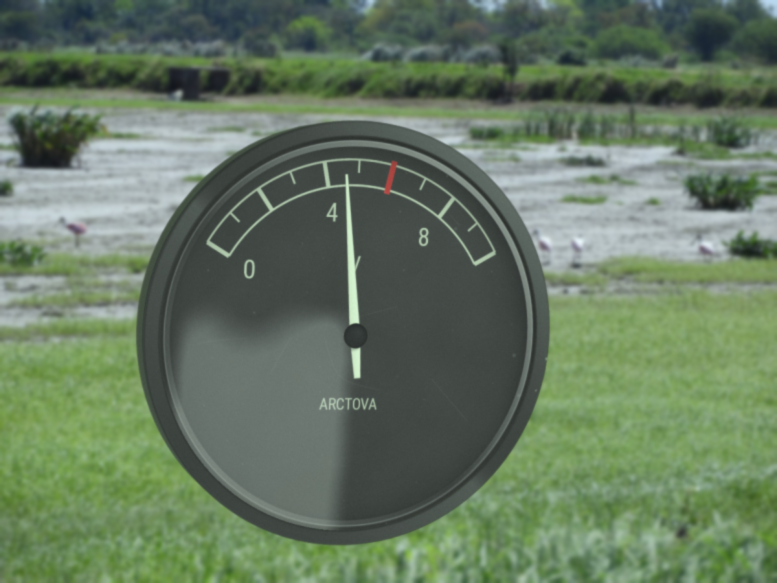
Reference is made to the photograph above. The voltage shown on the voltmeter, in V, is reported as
4.5 V
